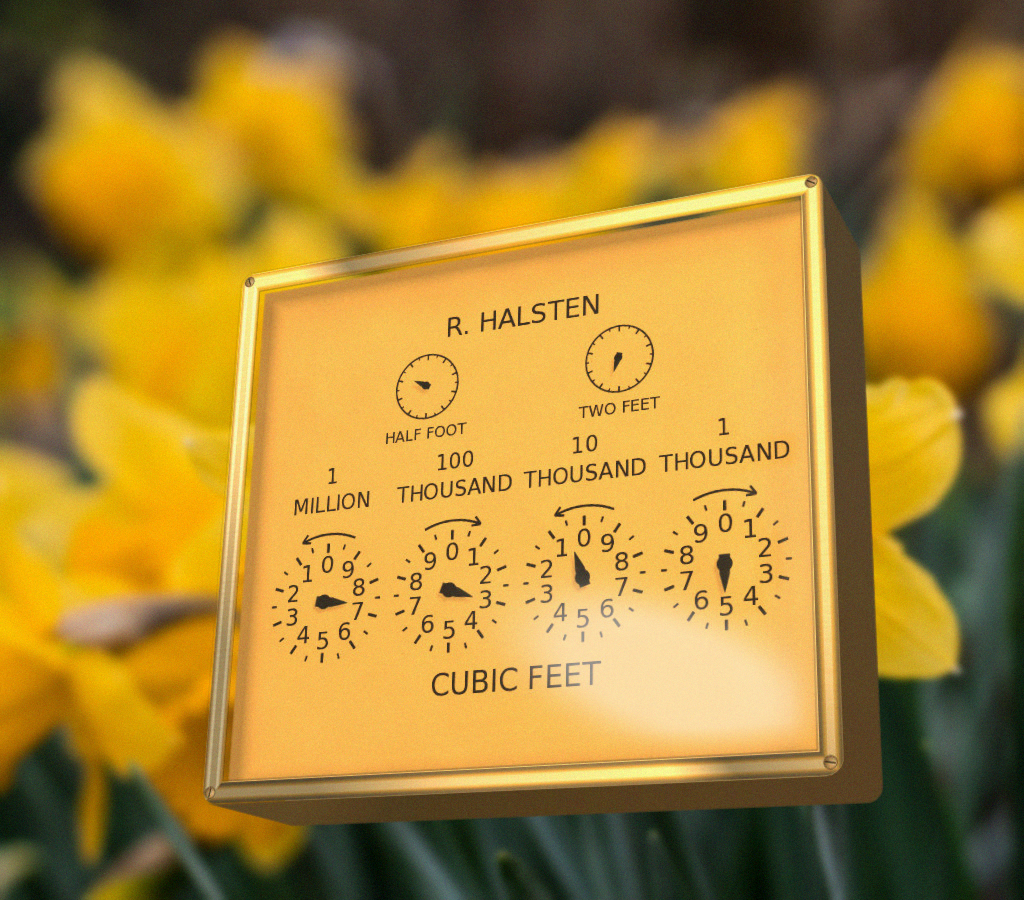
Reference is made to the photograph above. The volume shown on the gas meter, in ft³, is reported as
730500 ft³
